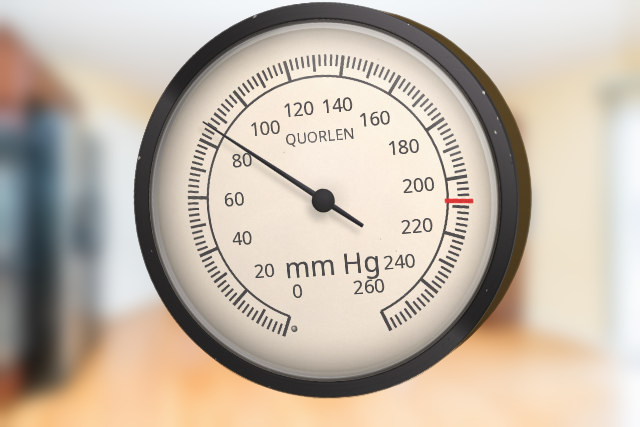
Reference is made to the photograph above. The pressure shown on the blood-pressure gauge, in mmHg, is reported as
86 mmHg
